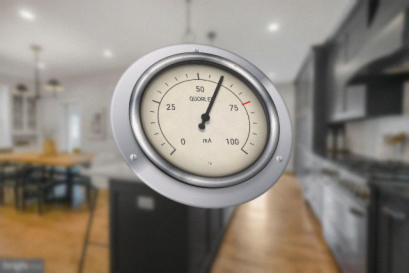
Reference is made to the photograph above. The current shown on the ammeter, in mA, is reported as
60 mA
